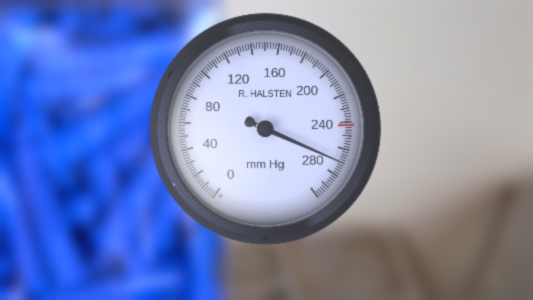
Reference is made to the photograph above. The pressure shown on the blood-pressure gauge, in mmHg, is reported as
270 mmHg
